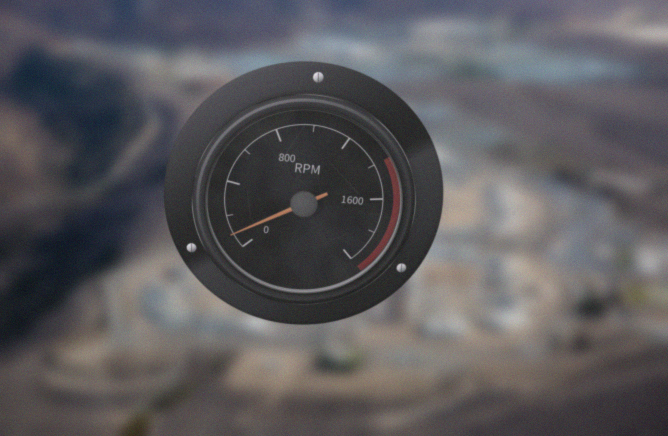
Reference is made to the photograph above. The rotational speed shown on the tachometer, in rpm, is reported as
100 rpm
